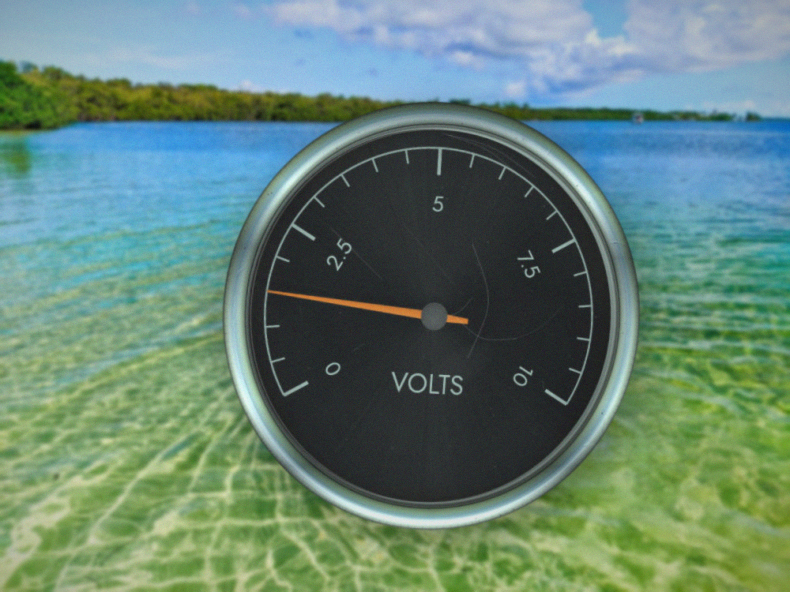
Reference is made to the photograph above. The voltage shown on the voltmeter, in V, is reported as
1.5 V
